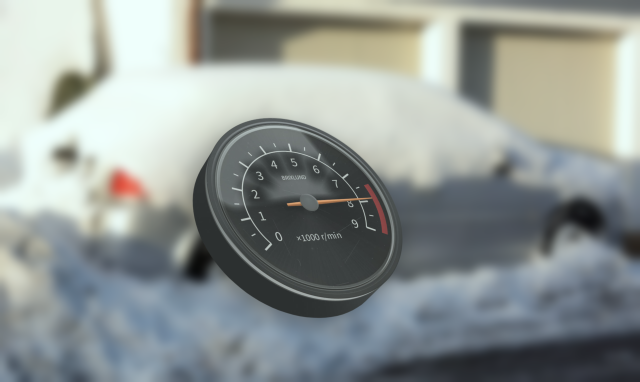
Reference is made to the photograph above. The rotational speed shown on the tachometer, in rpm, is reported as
8000 rpm
